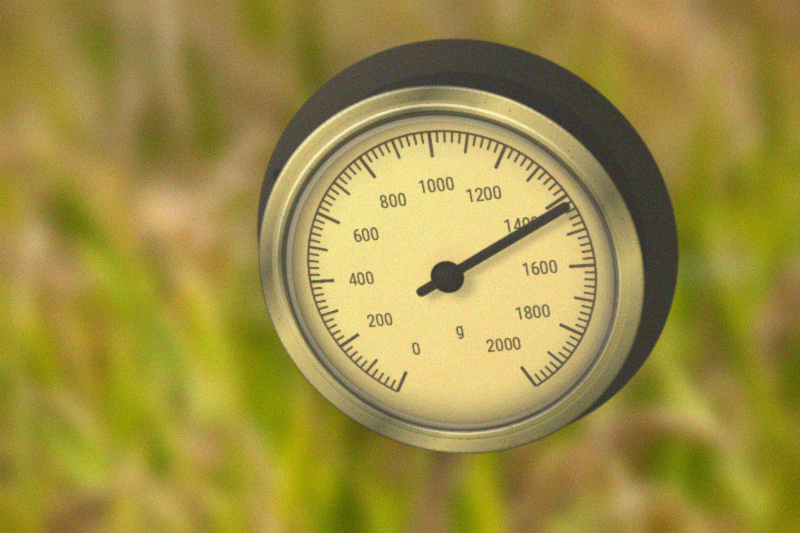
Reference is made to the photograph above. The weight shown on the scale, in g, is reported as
1420 g
